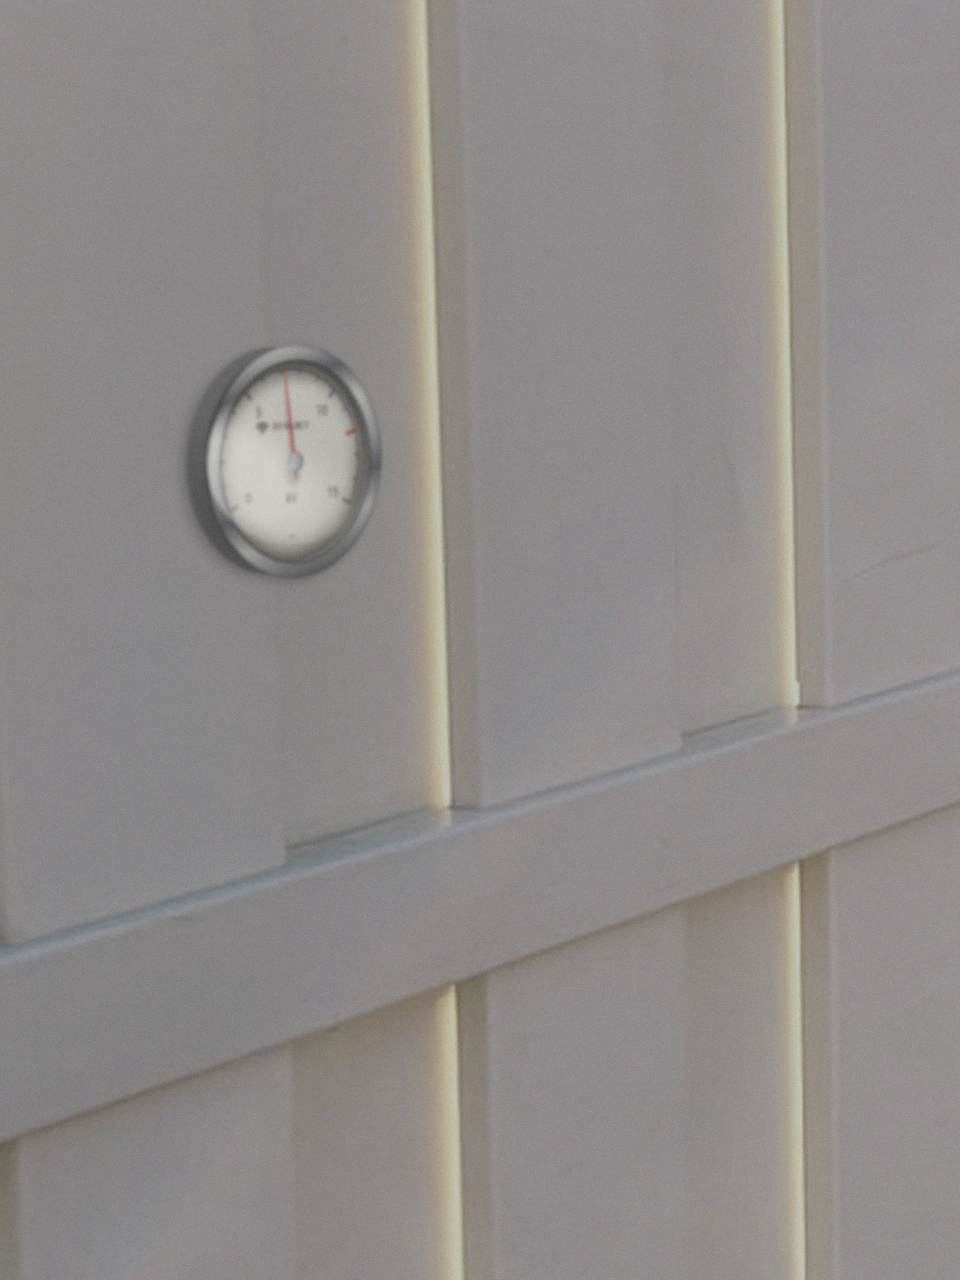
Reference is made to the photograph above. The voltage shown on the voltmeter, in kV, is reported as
7 kV
